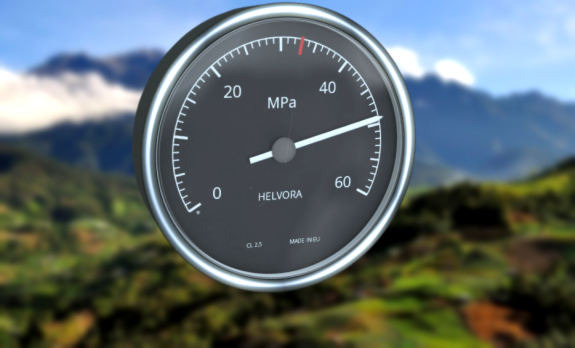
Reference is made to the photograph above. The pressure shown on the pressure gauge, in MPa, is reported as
49 MPa
